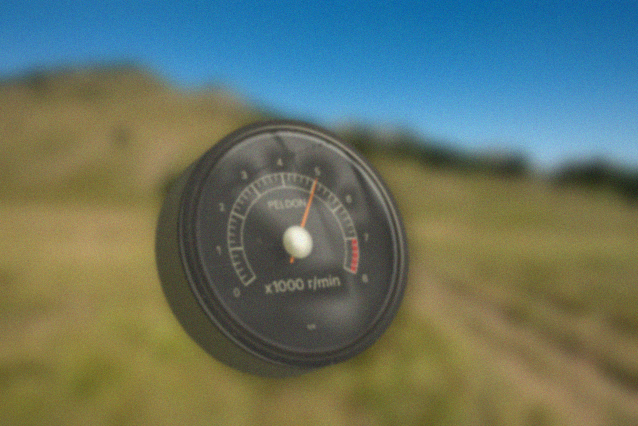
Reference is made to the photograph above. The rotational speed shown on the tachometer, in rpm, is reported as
5000 rpm
